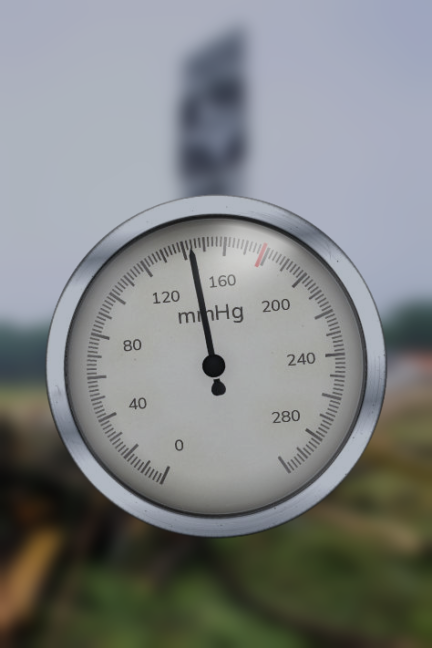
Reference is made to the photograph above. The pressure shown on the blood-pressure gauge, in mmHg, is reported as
144 mmHg
